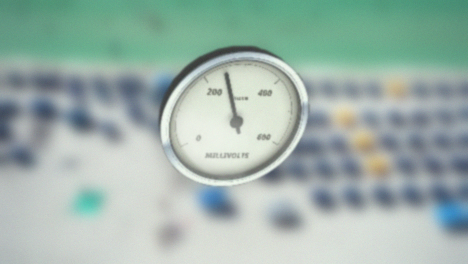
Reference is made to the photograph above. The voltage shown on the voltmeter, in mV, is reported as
250 mV
